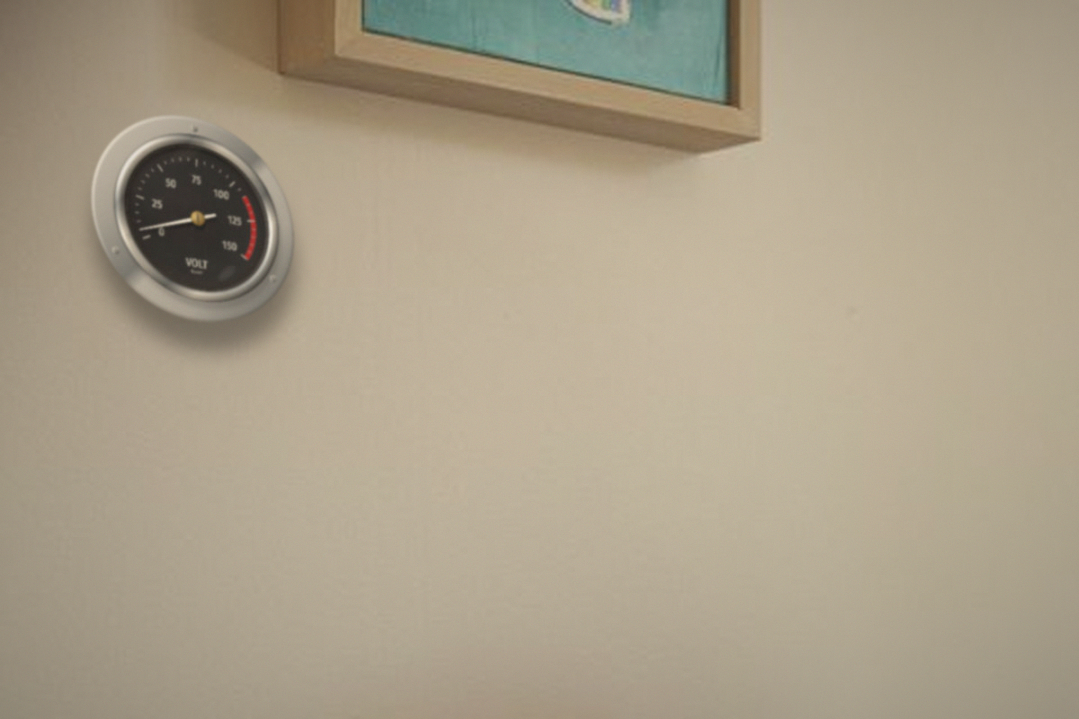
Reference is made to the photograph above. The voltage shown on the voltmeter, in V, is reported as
5 V
